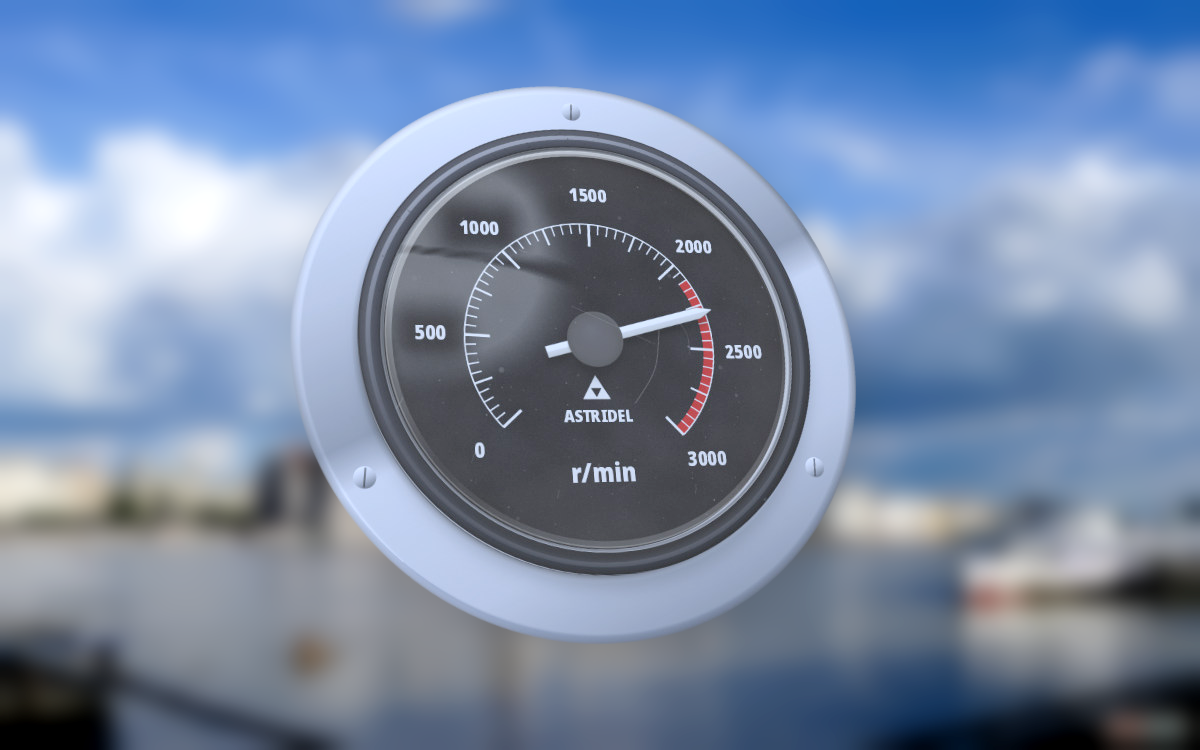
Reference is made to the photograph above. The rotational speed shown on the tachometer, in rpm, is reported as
2300 rpm
